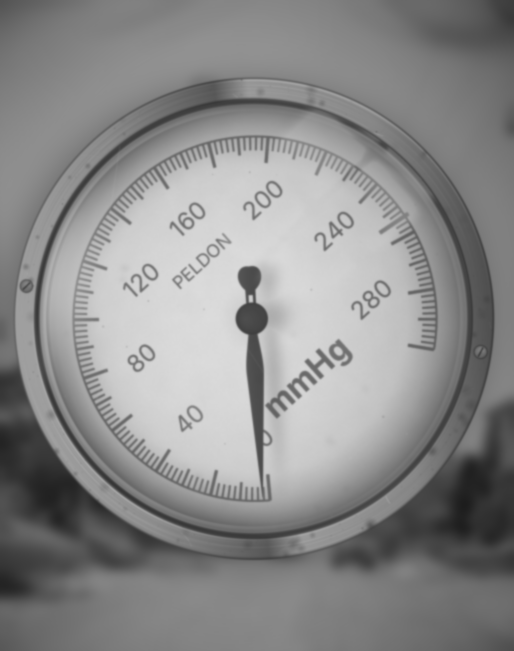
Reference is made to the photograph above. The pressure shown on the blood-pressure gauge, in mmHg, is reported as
2 mmHg
